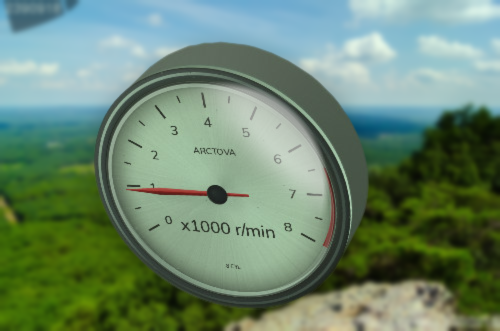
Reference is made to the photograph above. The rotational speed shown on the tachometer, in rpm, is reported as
1000 rpm
